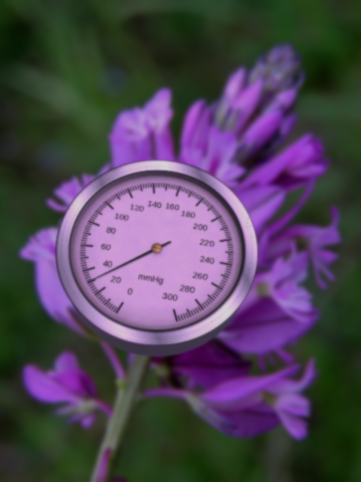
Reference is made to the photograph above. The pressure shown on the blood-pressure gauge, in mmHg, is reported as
30 mmHg
